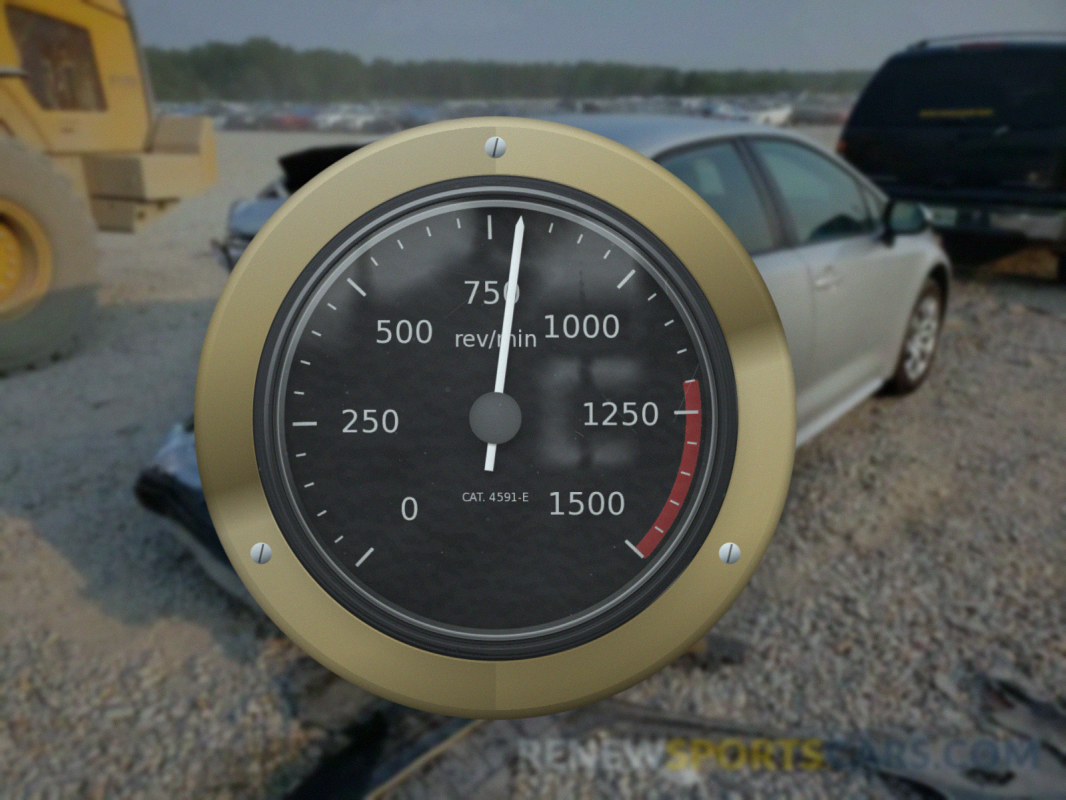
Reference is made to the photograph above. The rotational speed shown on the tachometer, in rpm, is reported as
800 rpm
